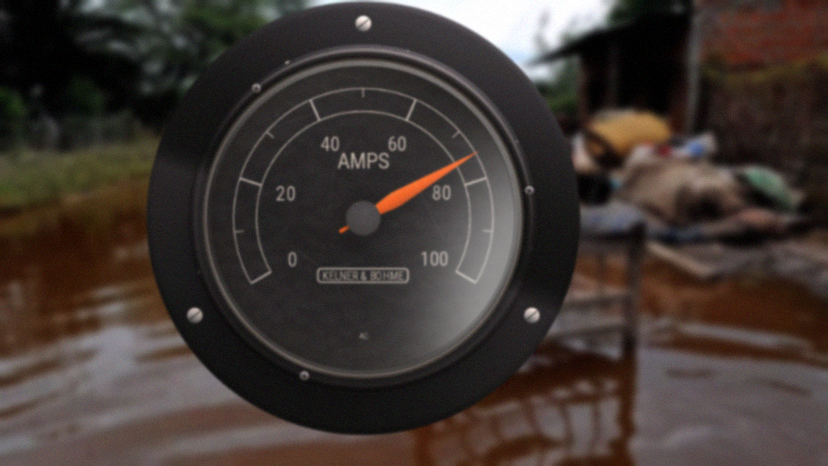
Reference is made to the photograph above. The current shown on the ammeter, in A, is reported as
75 A
